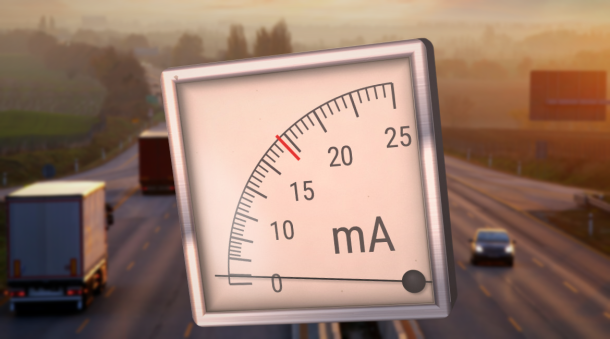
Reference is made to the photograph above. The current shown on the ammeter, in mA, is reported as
2.5 mA
